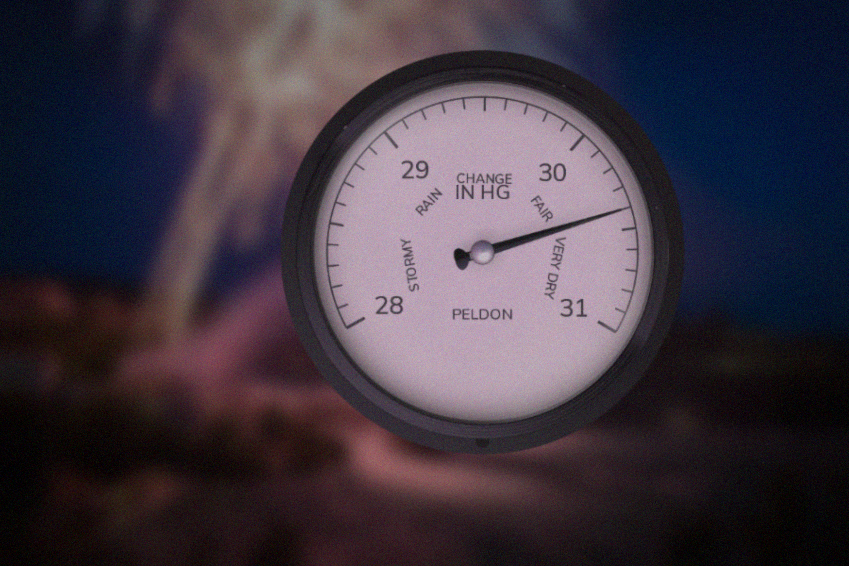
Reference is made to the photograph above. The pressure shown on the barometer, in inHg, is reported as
30.4 inHg
